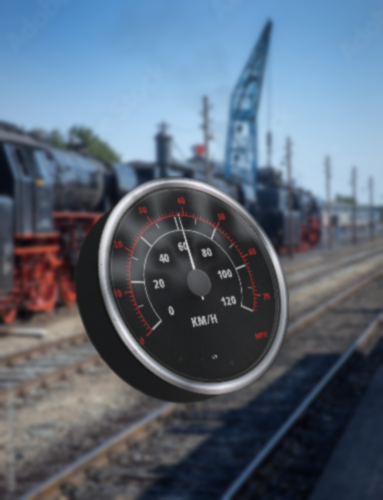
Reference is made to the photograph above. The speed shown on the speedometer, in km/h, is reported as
60 km/h
